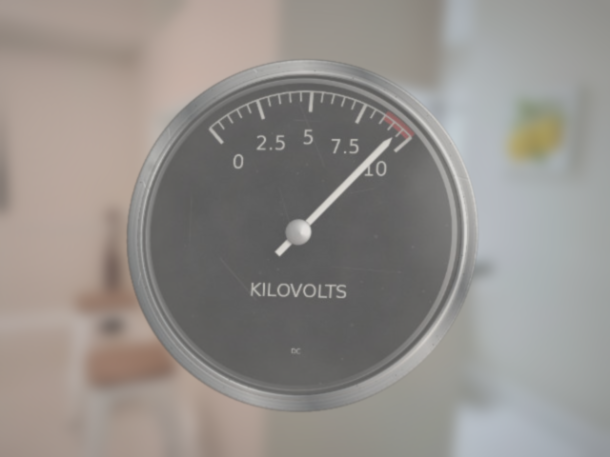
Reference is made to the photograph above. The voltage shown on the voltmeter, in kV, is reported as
9.5 kV
